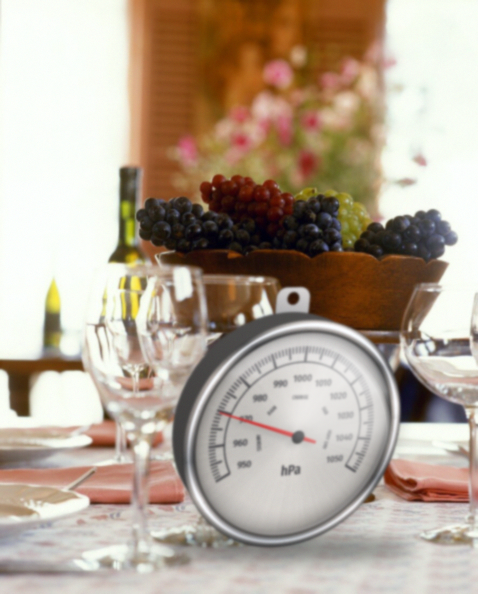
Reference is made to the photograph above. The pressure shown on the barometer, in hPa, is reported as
970 hPa
